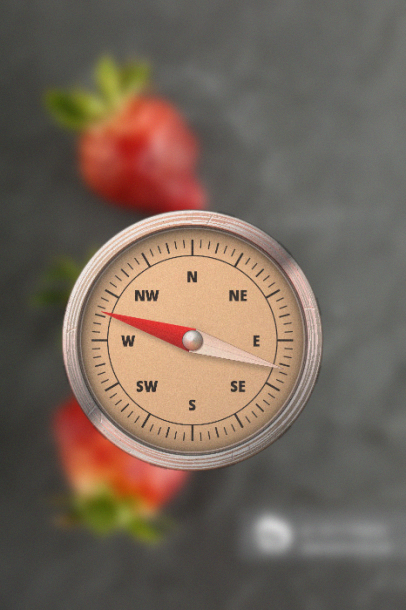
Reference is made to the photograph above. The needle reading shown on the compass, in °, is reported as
287.5 °
